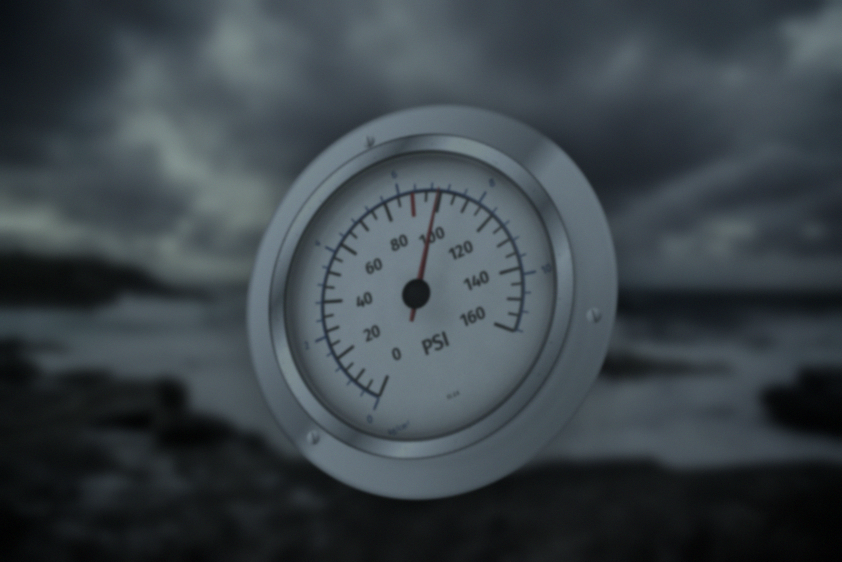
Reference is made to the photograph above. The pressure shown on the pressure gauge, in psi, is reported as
100 psi
